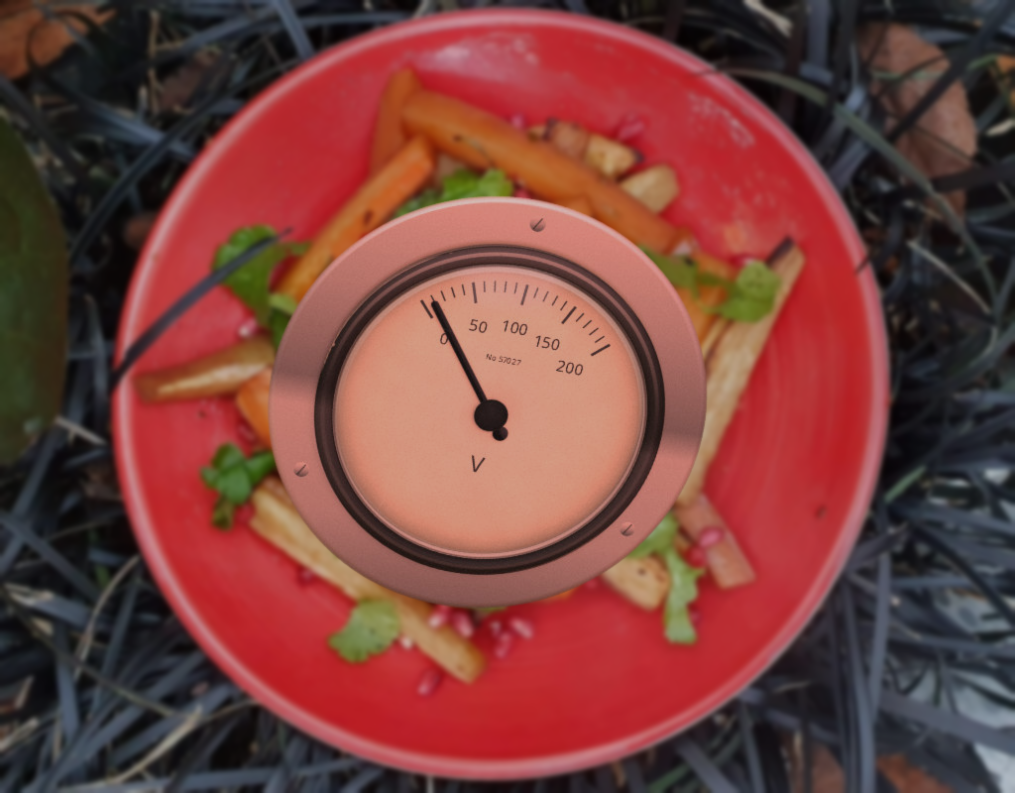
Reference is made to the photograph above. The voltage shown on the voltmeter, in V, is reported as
10 V
